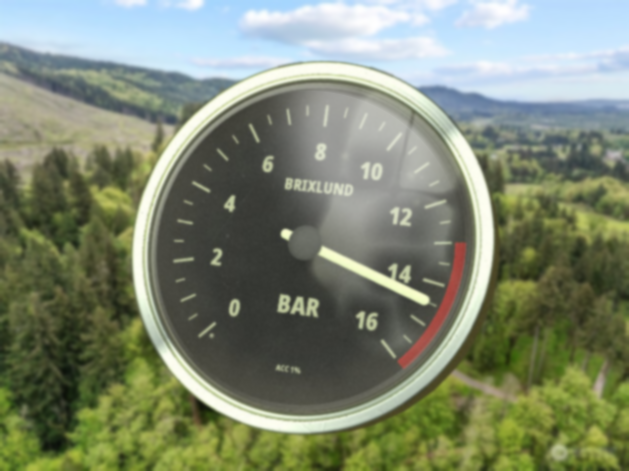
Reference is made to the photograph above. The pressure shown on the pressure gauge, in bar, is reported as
14.5 bar
